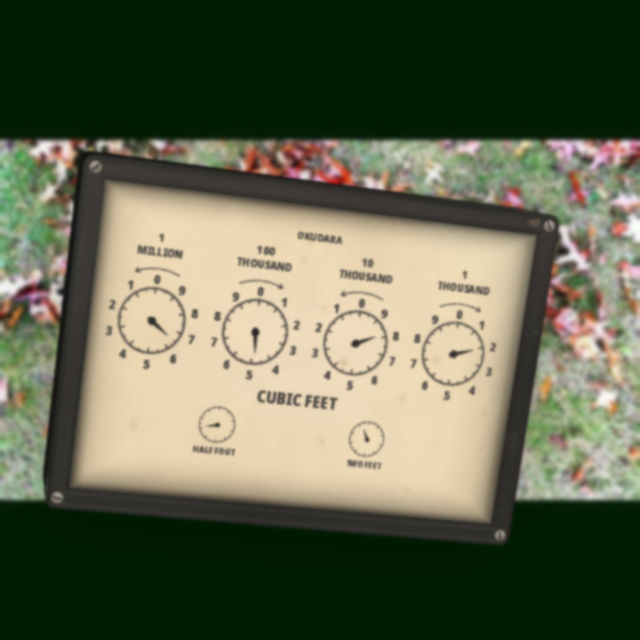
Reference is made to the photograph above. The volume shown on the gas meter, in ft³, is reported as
648200 ft³
